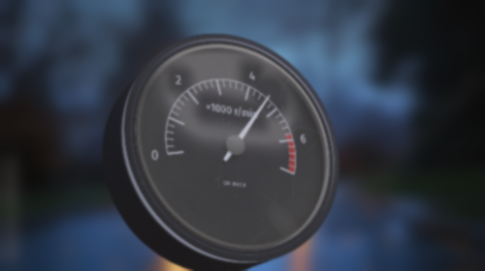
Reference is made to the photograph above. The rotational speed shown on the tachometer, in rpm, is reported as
4600 rpm
